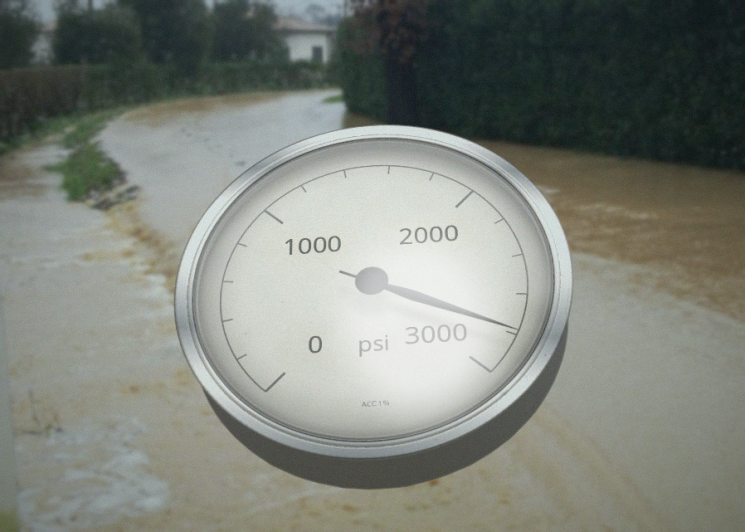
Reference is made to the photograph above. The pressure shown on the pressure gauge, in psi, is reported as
2800 psi
